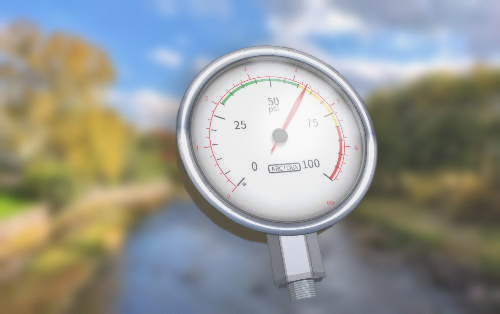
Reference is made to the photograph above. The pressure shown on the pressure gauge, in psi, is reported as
62.5 psi
